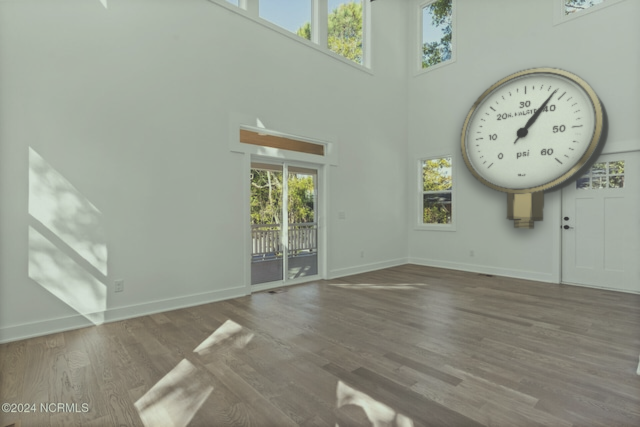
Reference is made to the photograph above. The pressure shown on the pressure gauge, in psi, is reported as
38 psi
